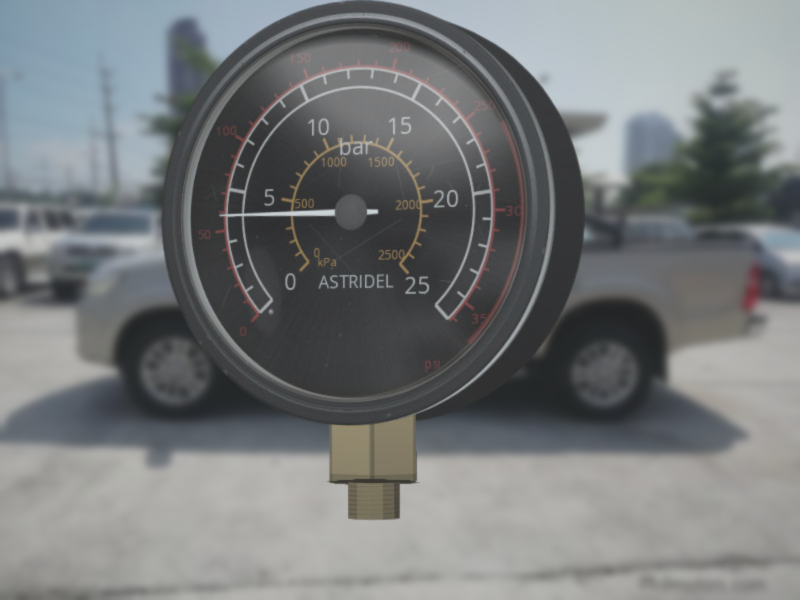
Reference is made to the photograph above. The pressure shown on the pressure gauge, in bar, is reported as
4 bar
